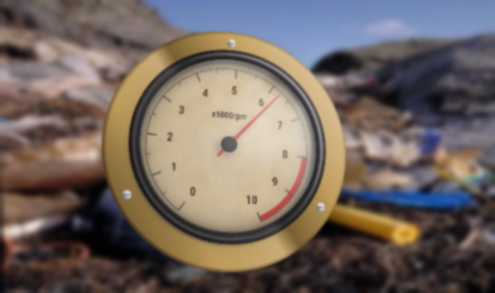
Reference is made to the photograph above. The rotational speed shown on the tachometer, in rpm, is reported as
6250 rpm
